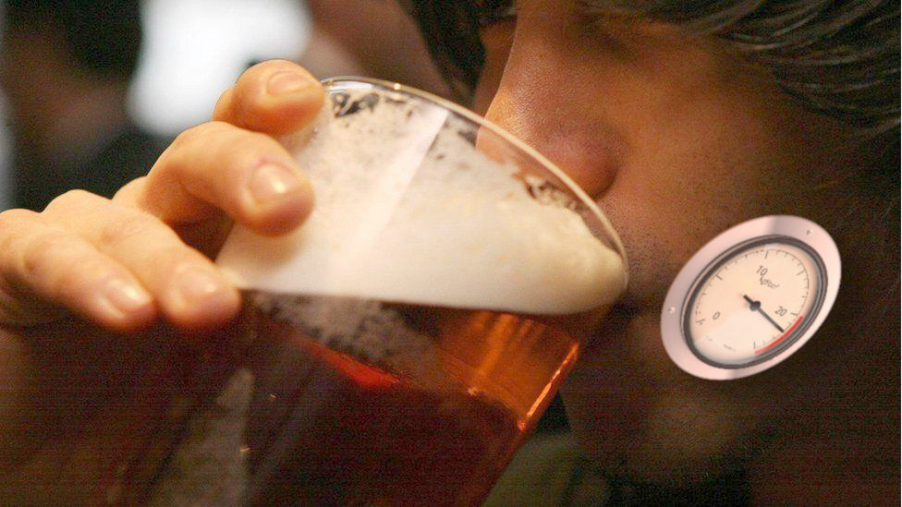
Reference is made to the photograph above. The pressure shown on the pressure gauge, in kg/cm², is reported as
22 kg/cm²
